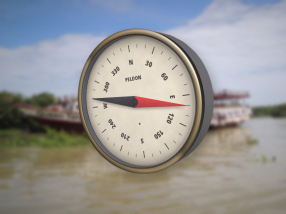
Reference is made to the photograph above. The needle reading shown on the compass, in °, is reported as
100 °
